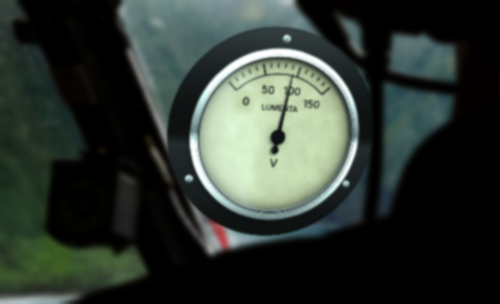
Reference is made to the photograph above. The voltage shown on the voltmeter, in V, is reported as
90 V
